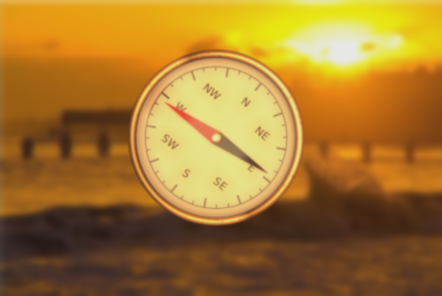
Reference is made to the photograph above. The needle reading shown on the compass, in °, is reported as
265 °
